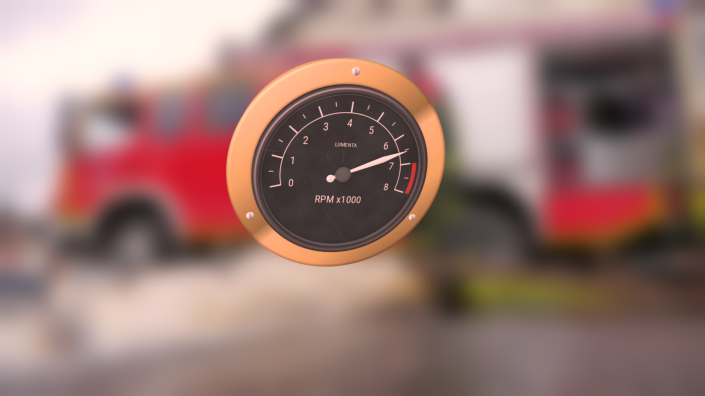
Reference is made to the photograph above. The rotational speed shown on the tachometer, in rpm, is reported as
6500 rpm
